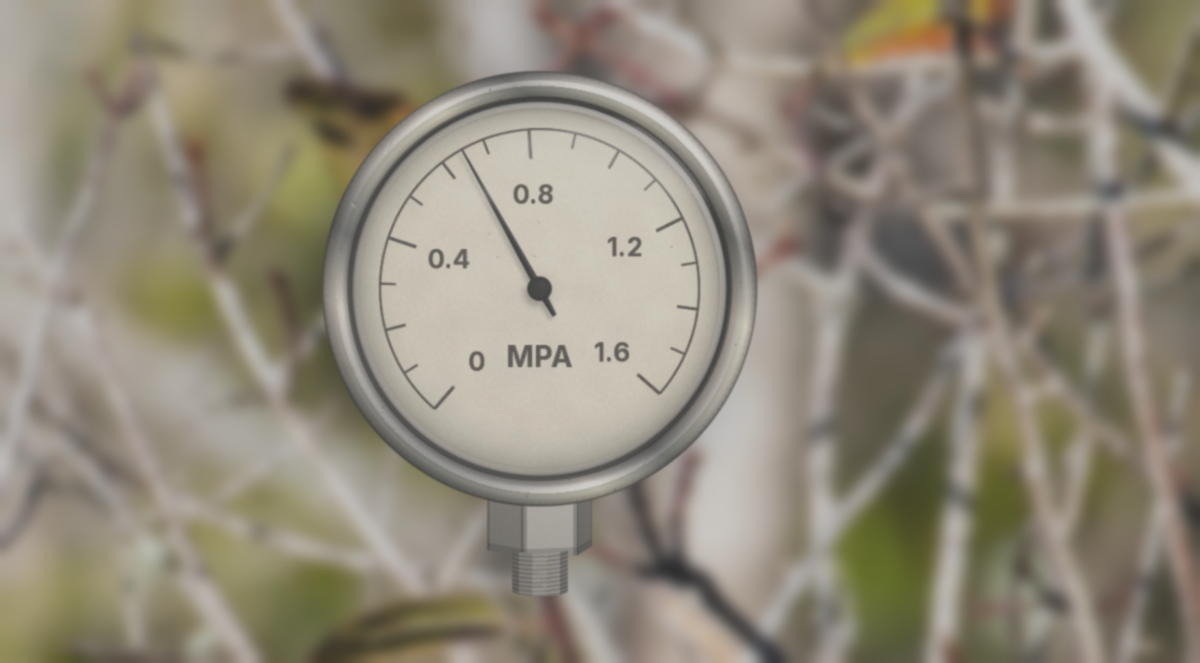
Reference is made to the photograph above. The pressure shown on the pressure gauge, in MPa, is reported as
0.65 MPa
